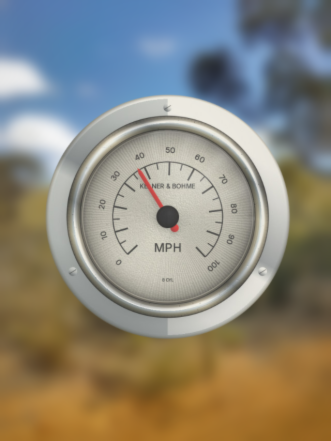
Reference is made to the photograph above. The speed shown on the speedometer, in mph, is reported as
37.5 mph
